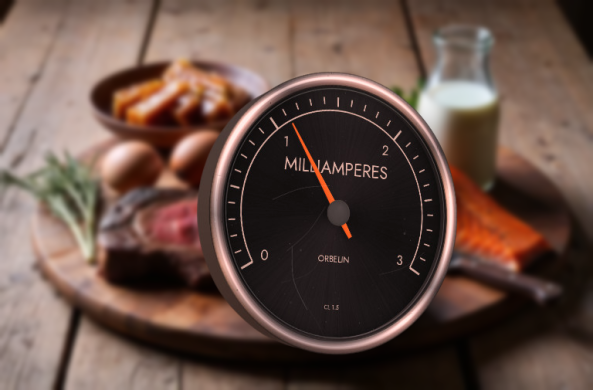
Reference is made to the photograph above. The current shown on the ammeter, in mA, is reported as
1.1 mA
